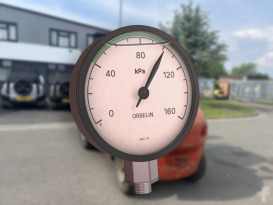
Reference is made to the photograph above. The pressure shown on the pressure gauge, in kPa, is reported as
100 kPa
